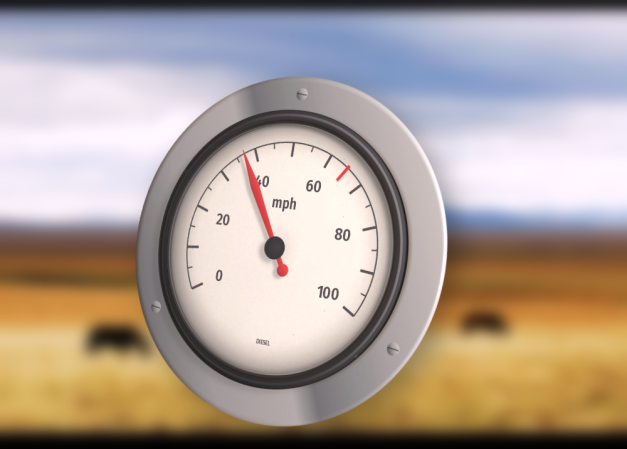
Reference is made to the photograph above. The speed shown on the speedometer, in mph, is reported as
37.5 mph
